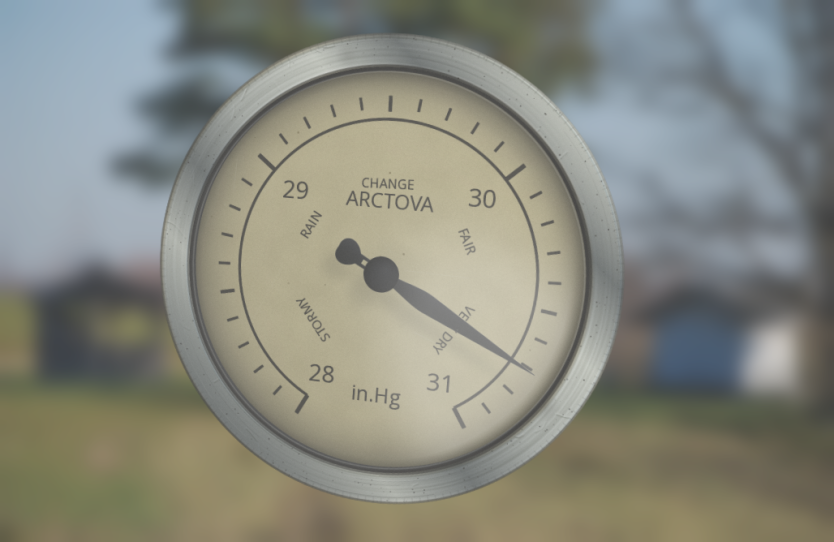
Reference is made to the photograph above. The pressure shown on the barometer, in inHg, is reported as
30.7 inHg
